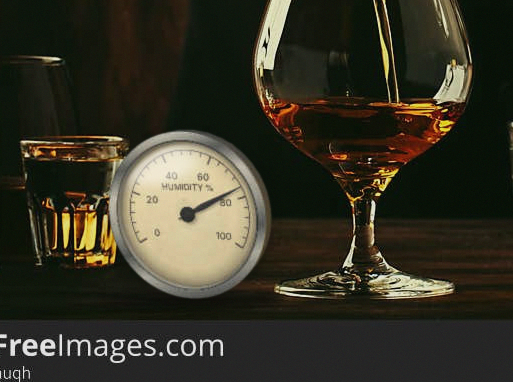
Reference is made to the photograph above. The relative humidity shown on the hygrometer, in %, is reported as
76 %
